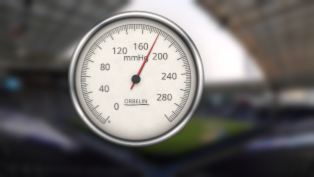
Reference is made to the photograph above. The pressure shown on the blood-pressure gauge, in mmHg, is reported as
180 mmHg
